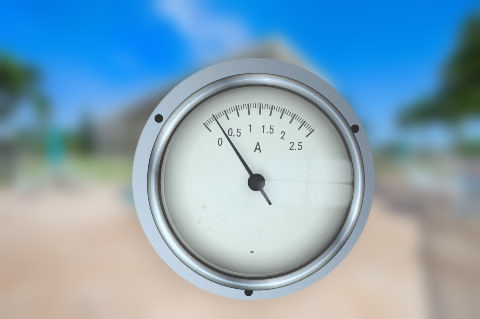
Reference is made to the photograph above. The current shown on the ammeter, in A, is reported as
0.25 A
